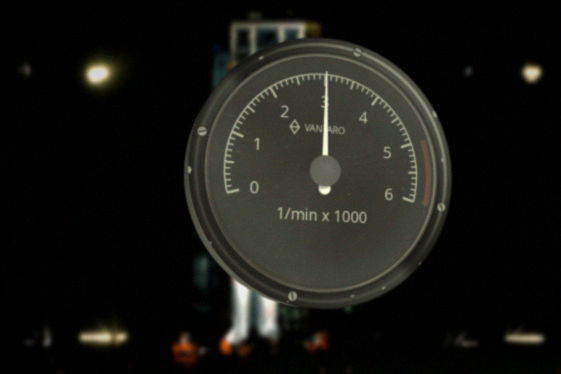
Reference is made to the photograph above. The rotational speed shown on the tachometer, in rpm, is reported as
3000 rpm
